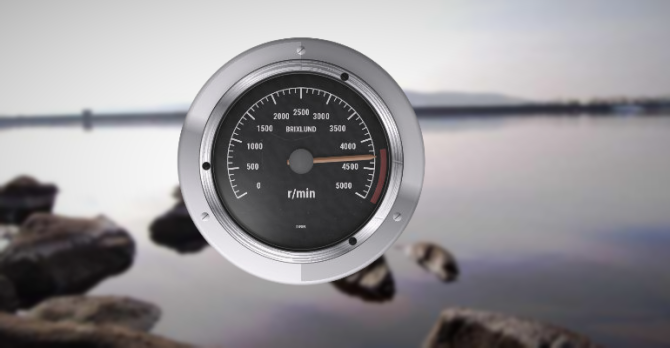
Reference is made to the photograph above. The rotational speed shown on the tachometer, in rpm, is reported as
4300 rpm
